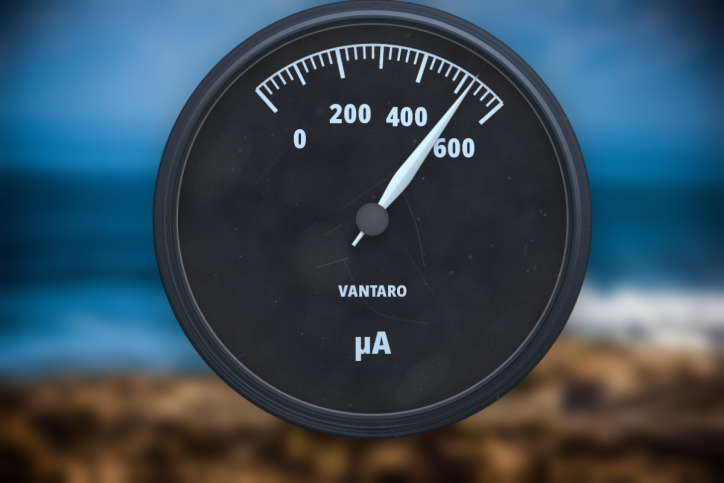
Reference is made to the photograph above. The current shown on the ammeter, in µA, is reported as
520 µA
